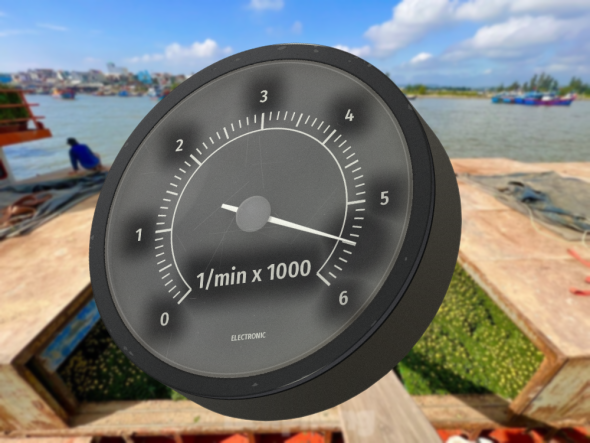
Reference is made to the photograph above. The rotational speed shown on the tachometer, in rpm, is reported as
5500 rpm
